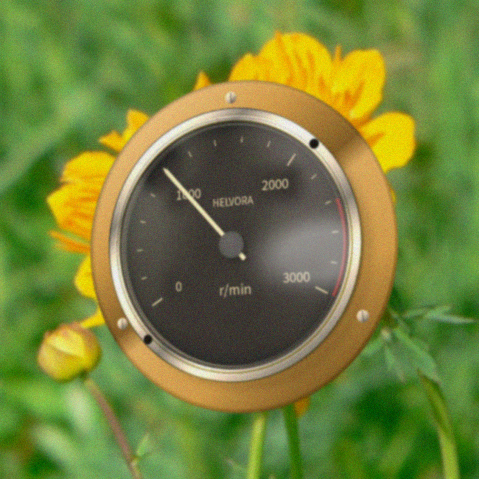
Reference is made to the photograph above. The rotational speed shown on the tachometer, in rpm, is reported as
1000 rpm
